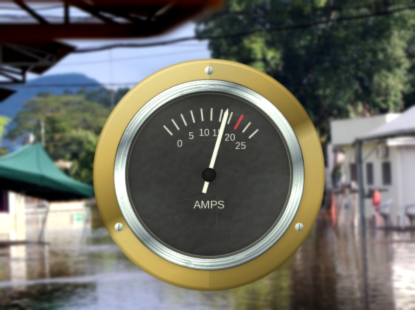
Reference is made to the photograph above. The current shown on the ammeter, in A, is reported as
16.25 A
